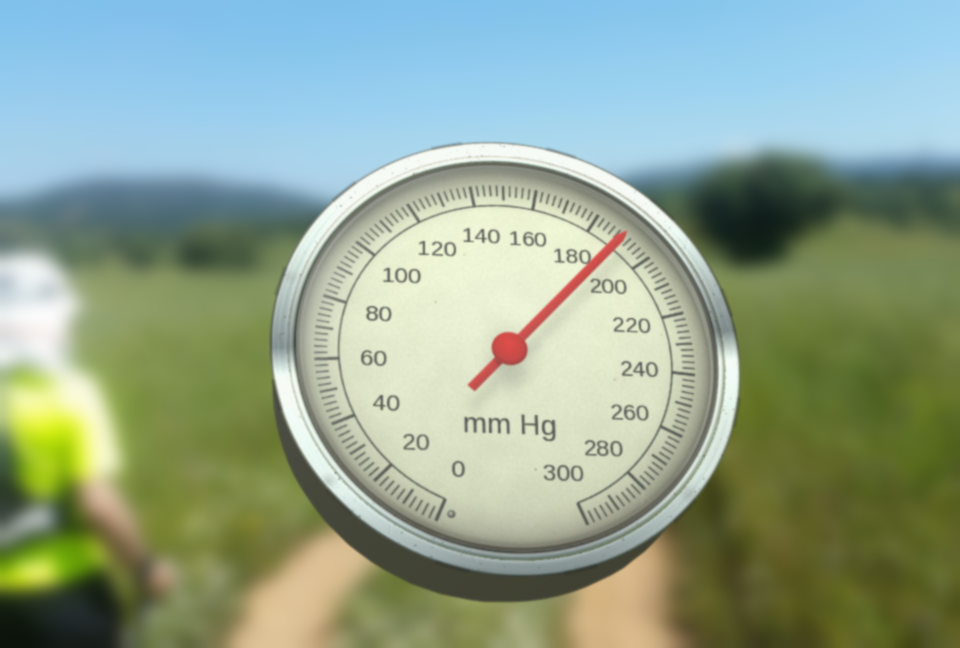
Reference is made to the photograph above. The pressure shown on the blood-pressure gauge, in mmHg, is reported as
190 mmHg
